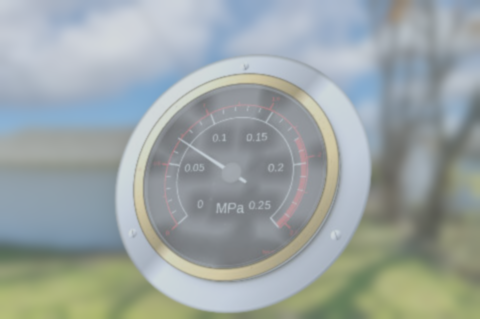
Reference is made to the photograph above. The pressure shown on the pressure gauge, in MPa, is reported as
0.07 MPa
